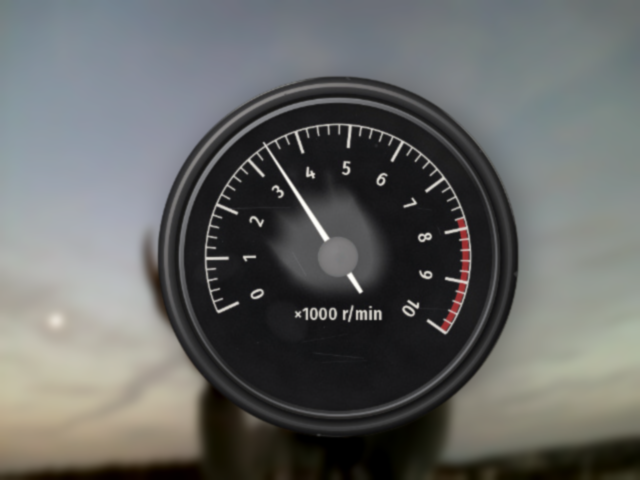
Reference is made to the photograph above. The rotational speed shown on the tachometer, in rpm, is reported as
3400 rpm
